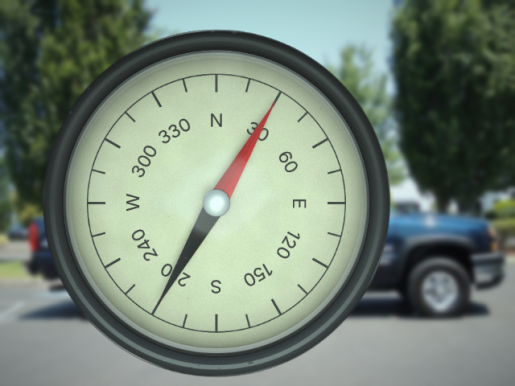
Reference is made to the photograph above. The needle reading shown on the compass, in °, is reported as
30 °
